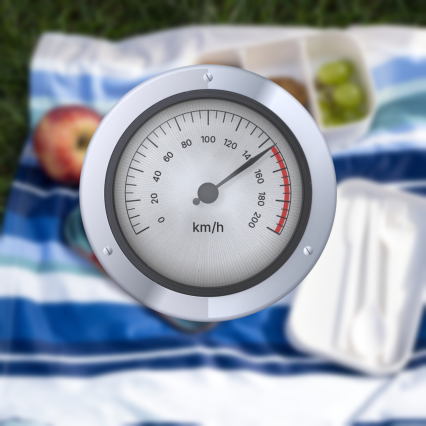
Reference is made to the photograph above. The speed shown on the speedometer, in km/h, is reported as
145 km/h
